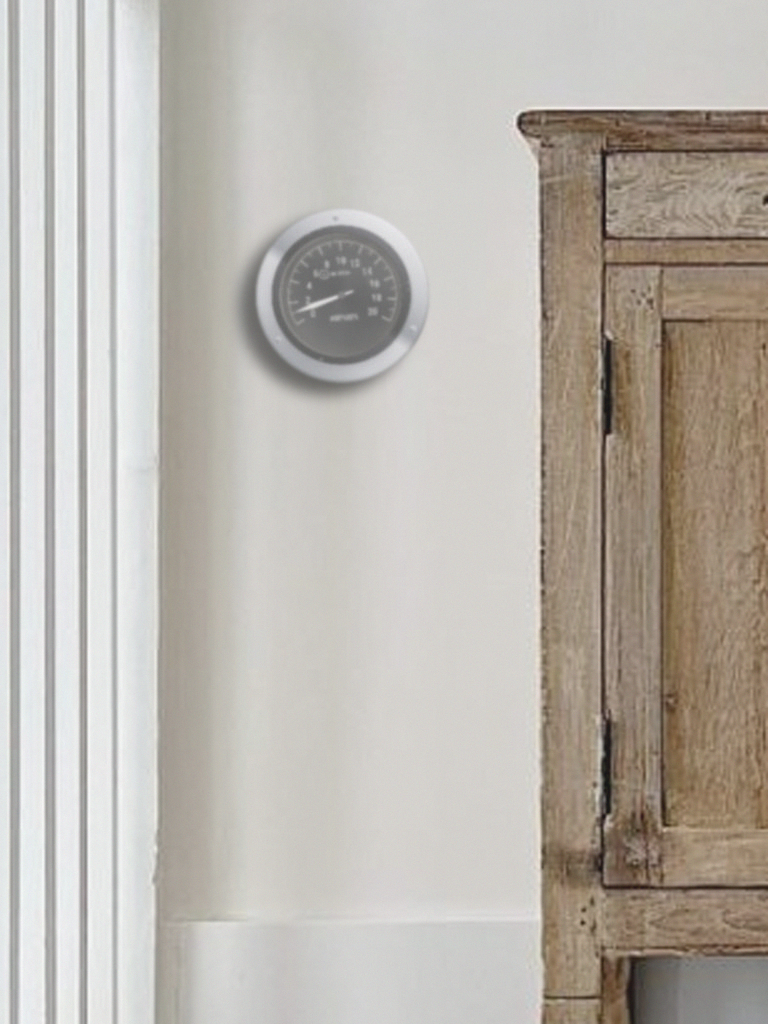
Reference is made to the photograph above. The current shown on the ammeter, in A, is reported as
1 A
